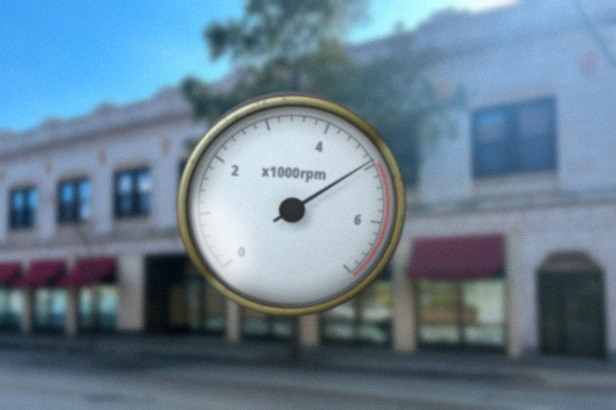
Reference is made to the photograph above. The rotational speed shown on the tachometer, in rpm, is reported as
4900 rpm
